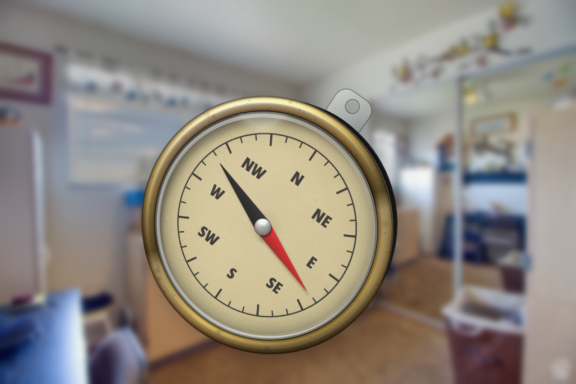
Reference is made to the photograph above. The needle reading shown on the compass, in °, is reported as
110 °
